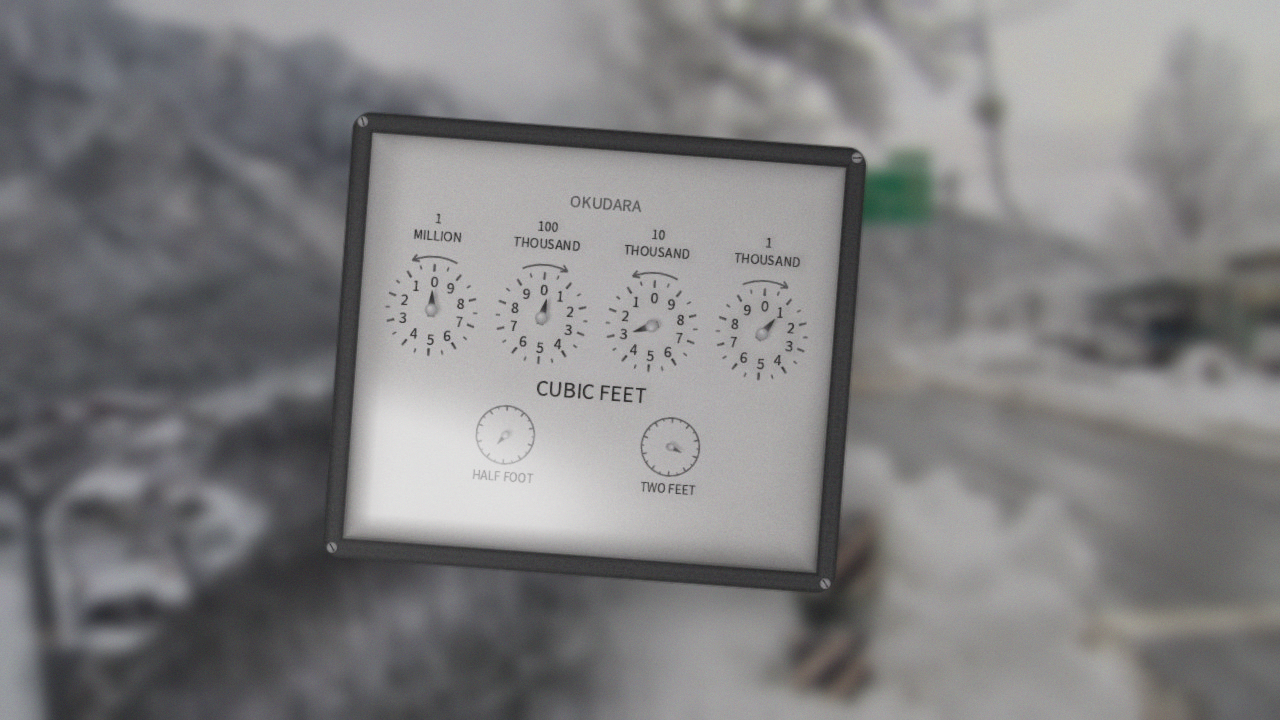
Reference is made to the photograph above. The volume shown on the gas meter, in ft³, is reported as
3100 ft³
